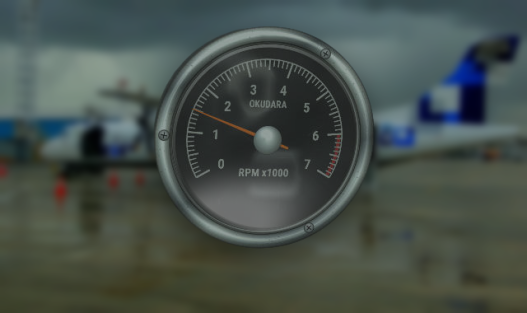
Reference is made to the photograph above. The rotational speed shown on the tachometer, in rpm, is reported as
1500 rpm
